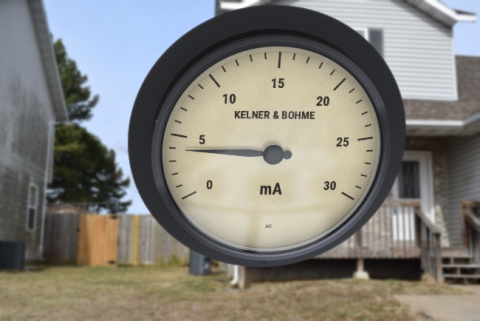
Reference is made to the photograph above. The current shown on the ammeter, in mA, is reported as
4 mA
